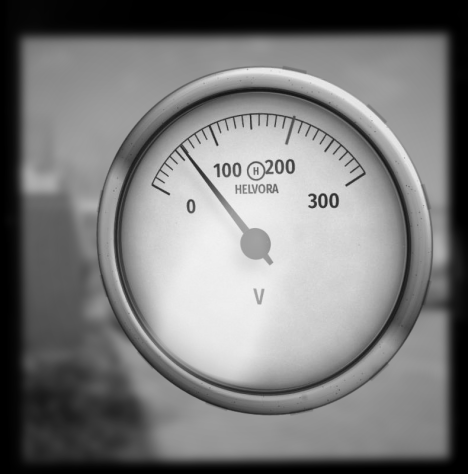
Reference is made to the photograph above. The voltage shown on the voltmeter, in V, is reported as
60 V
